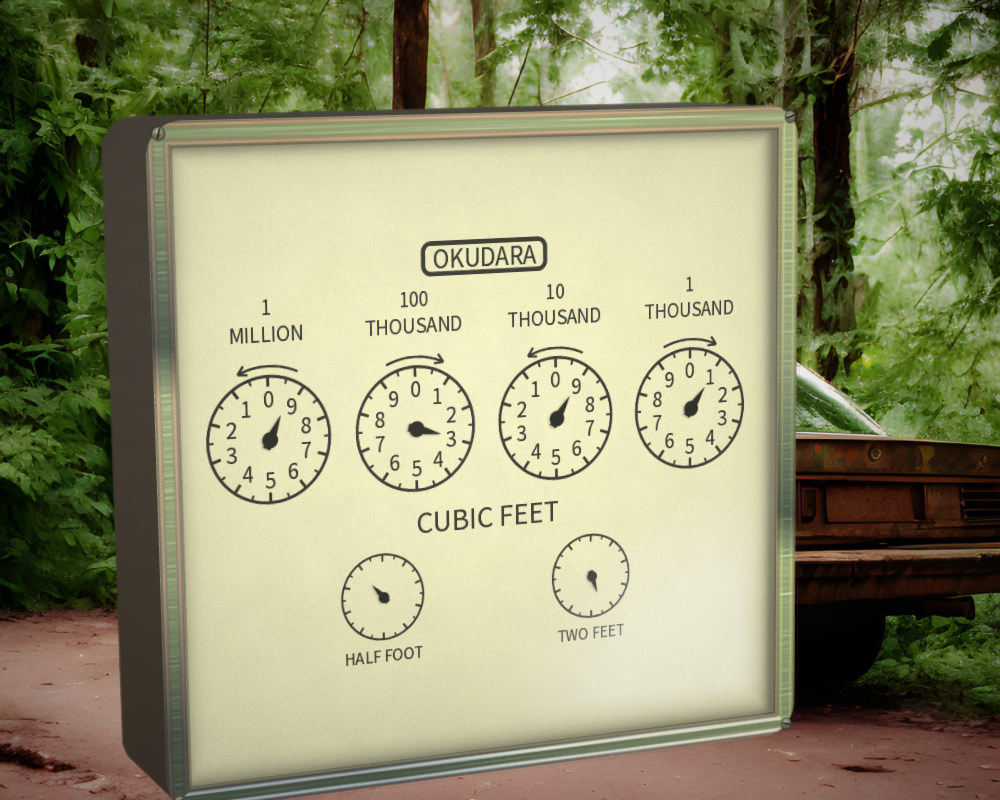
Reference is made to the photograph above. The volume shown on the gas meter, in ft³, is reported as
929100 ft³
